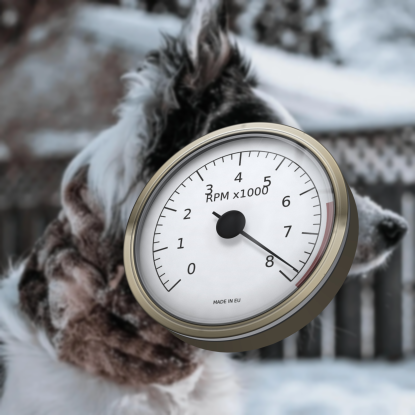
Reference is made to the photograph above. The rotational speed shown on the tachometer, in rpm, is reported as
7800 rpm
